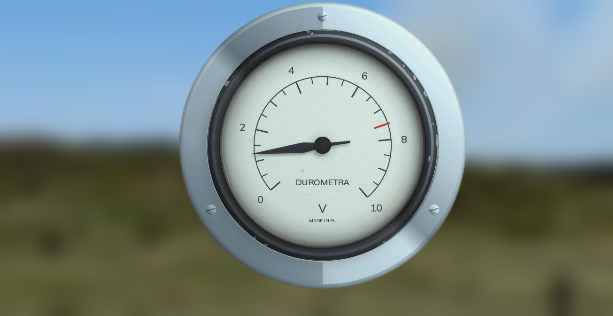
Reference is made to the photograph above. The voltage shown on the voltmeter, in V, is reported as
1.25 V
